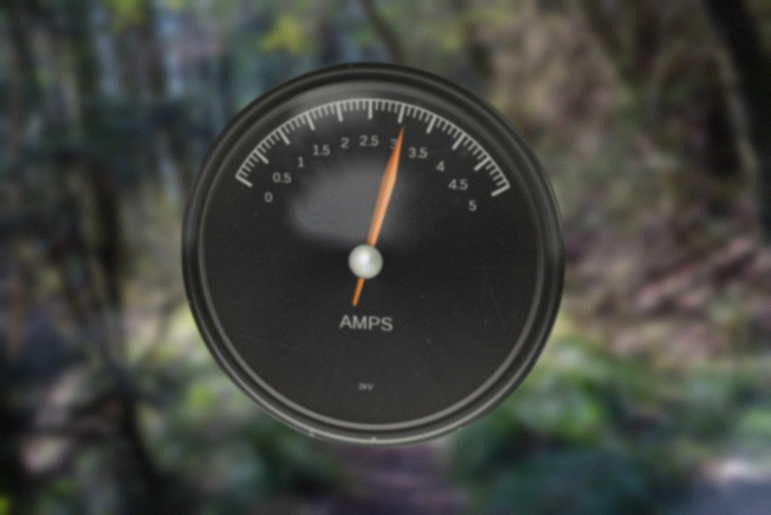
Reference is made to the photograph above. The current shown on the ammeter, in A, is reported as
3.1 A
